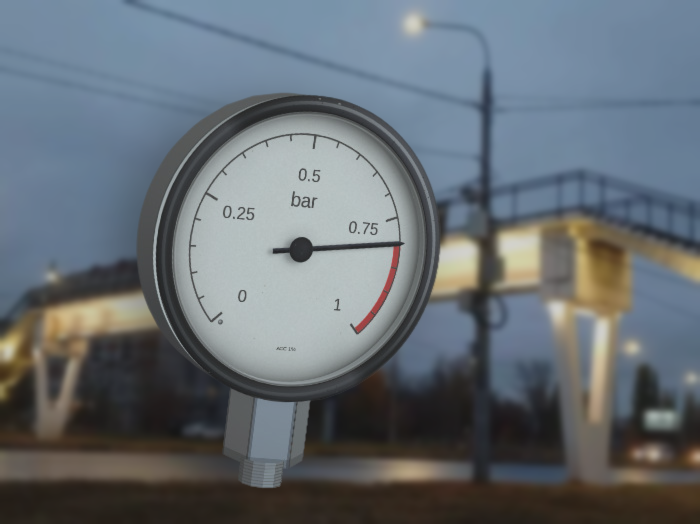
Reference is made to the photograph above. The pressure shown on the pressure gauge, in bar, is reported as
0.8 bar
